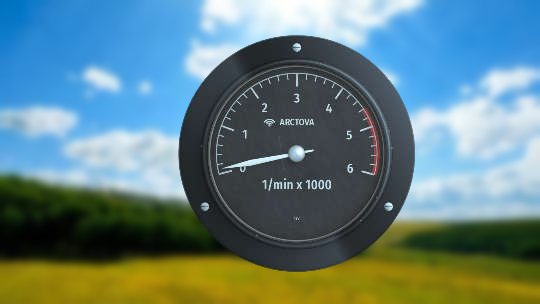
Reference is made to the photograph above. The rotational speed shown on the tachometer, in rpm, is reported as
100 rpm
